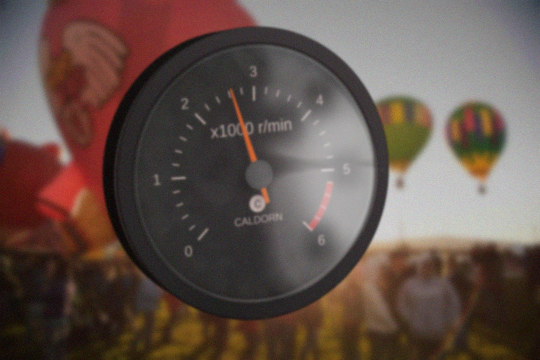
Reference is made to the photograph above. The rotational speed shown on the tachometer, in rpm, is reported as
2600 rpm
